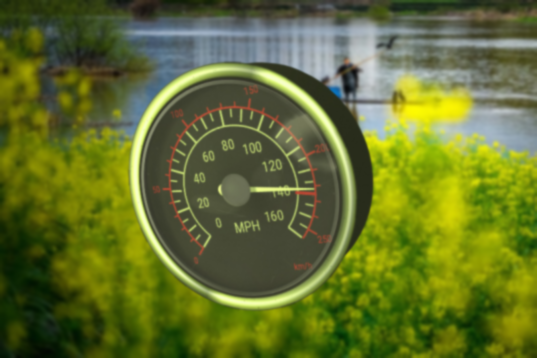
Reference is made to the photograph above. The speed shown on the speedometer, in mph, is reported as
137.5 mph
